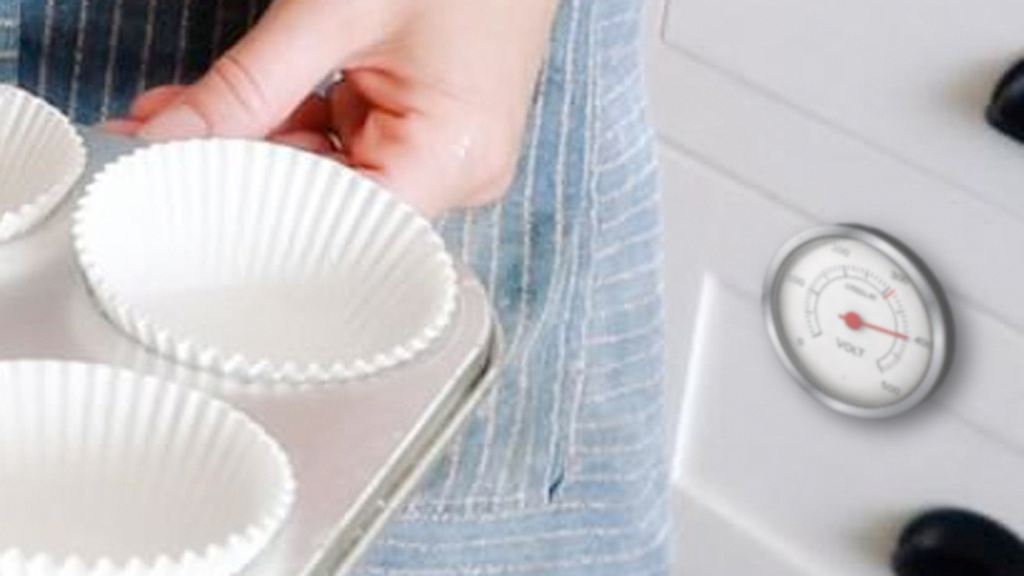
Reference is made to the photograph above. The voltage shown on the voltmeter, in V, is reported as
400 V
